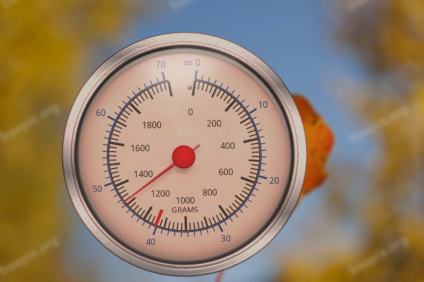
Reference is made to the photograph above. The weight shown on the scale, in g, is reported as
1320 g
